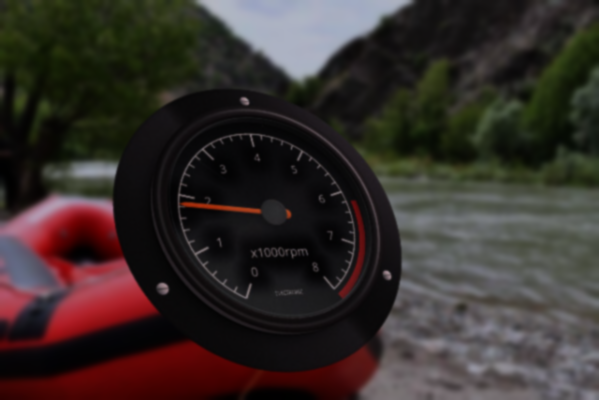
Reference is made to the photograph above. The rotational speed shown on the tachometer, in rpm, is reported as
1800 rpm
